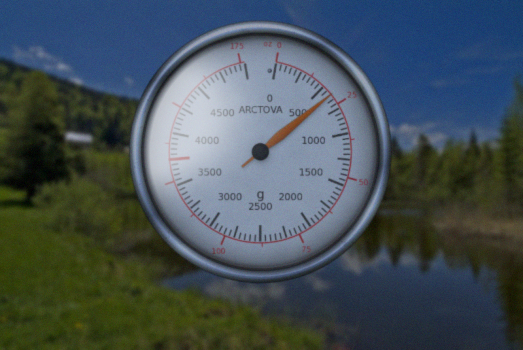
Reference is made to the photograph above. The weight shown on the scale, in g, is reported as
600 g
